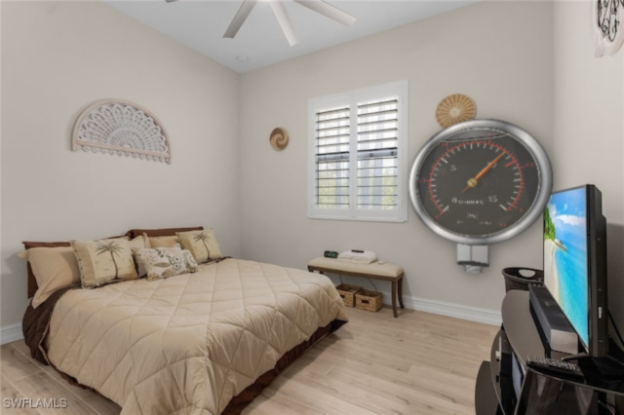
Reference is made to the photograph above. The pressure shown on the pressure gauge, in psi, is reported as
10 psi
